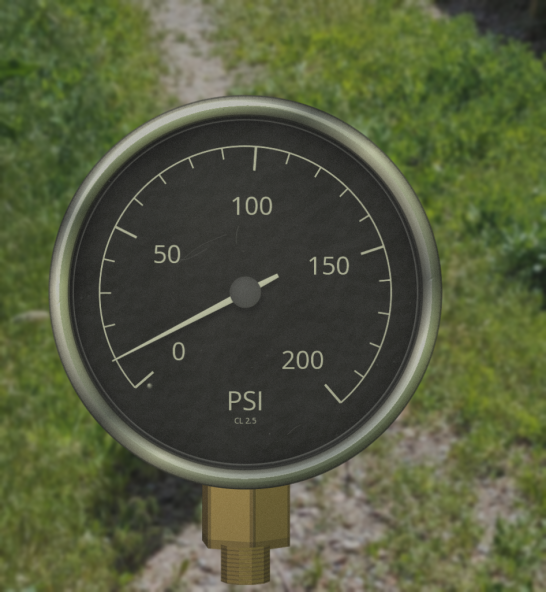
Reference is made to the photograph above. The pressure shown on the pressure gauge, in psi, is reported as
10 psi
